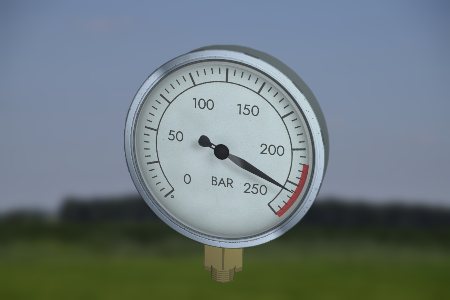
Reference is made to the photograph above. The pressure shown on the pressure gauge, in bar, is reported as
230 bar
